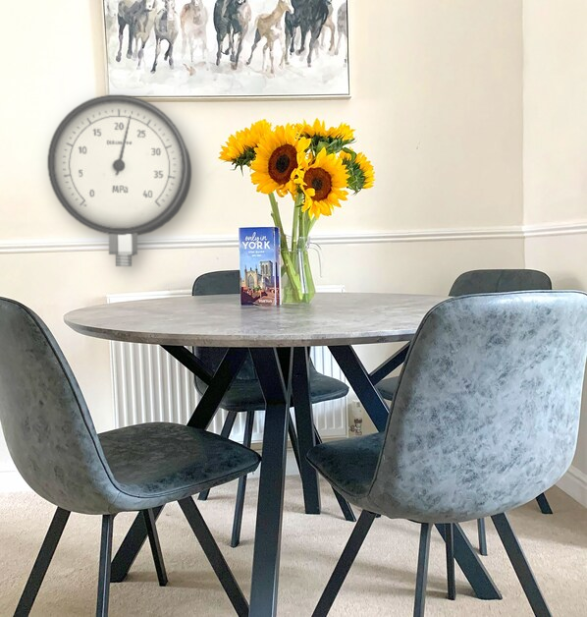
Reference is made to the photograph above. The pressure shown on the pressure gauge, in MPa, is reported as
22 MPa
